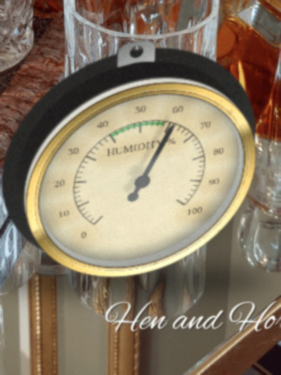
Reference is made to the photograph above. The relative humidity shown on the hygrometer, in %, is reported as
60 %
